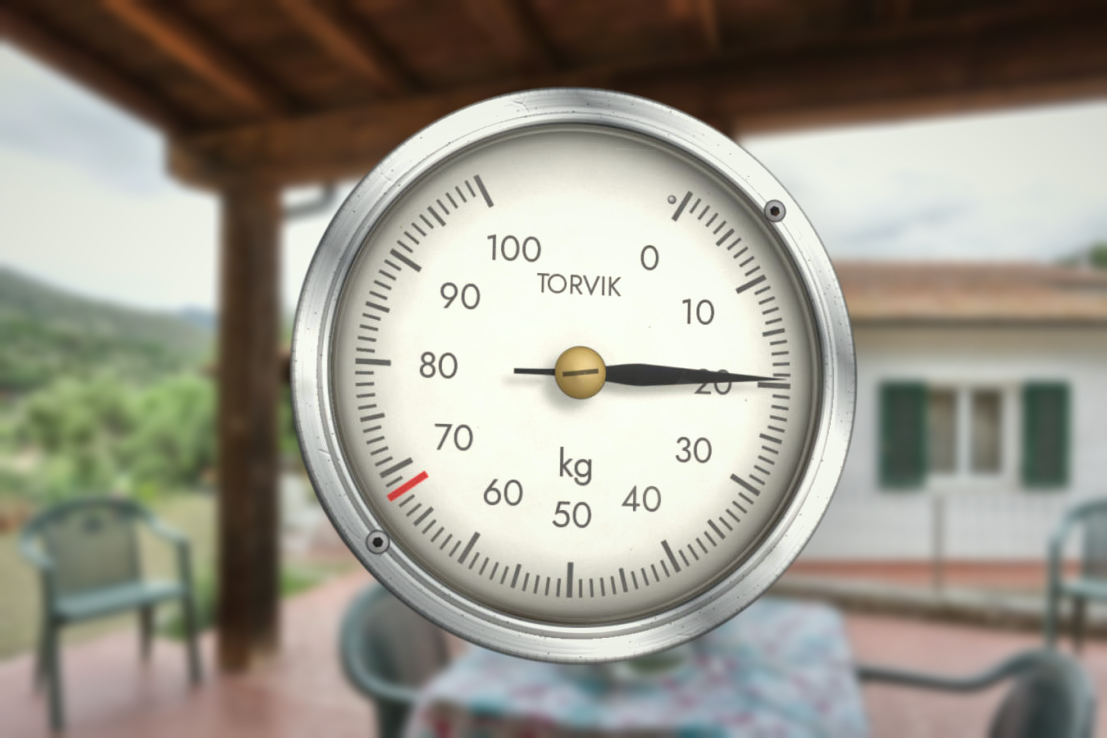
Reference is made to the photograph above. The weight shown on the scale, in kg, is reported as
19.5 kg
